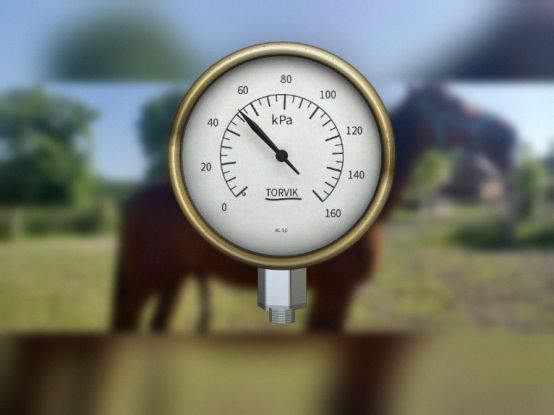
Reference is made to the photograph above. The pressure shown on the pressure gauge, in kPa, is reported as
52.5 kPa
